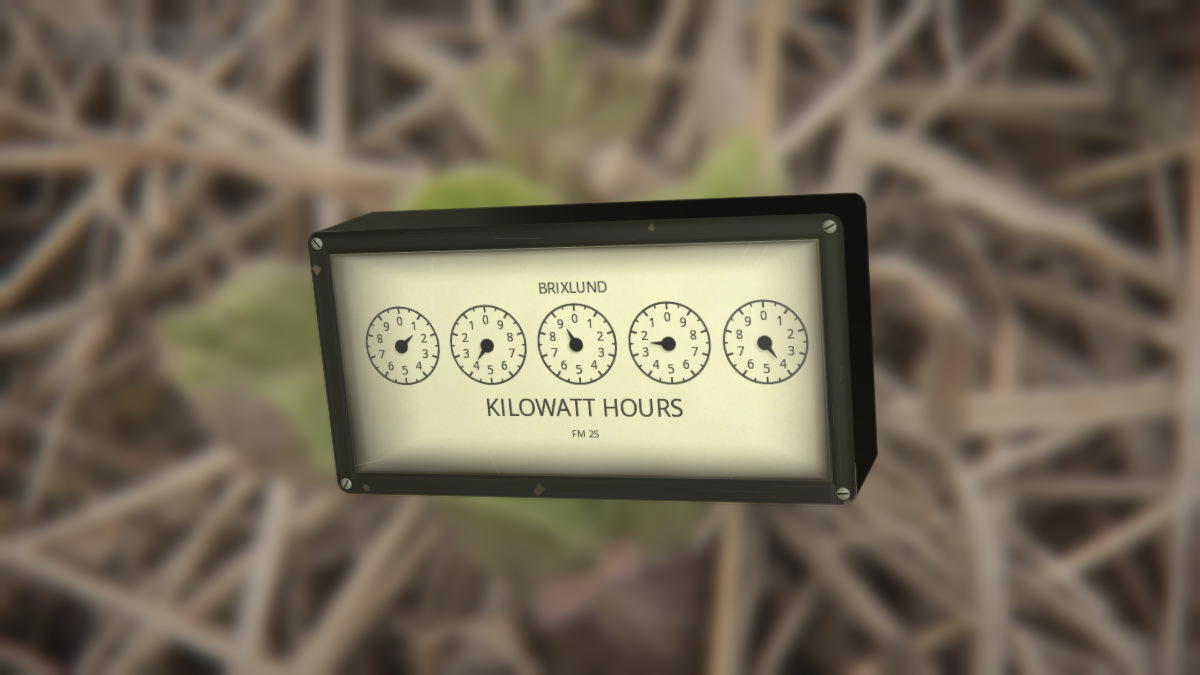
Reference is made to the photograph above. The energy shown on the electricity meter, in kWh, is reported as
13924 kWh
